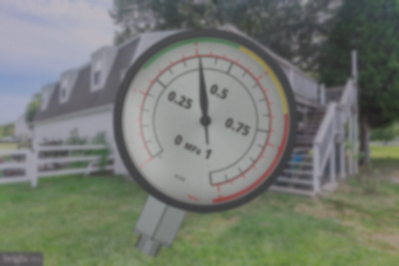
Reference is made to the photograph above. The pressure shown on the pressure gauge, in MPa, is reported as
0.4 MPa
